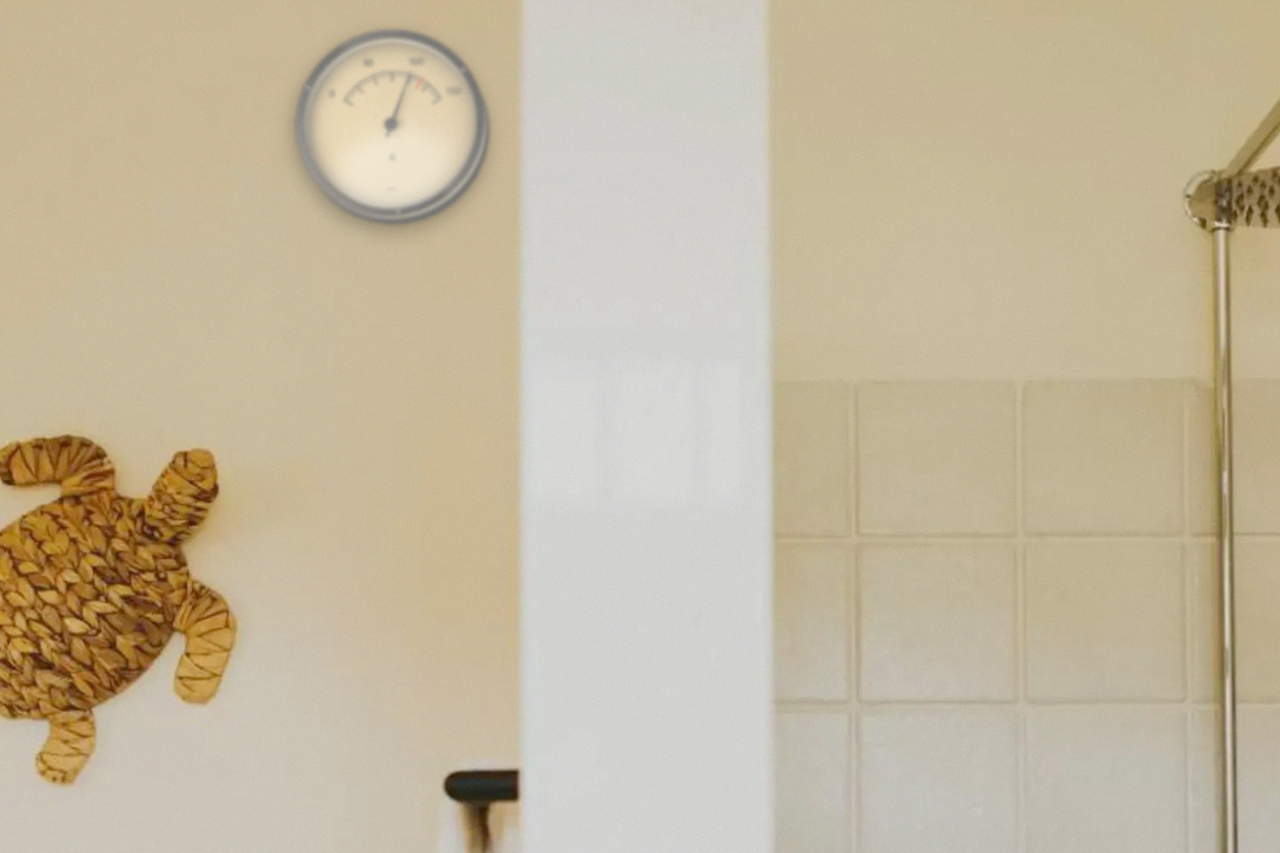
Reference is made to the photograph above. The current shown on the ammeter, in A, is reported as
100 A
